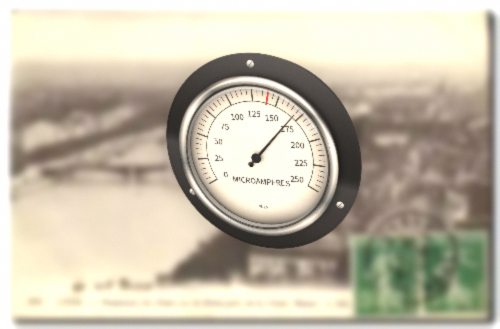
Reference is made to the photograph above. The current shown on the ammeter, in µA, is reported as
170 µA
